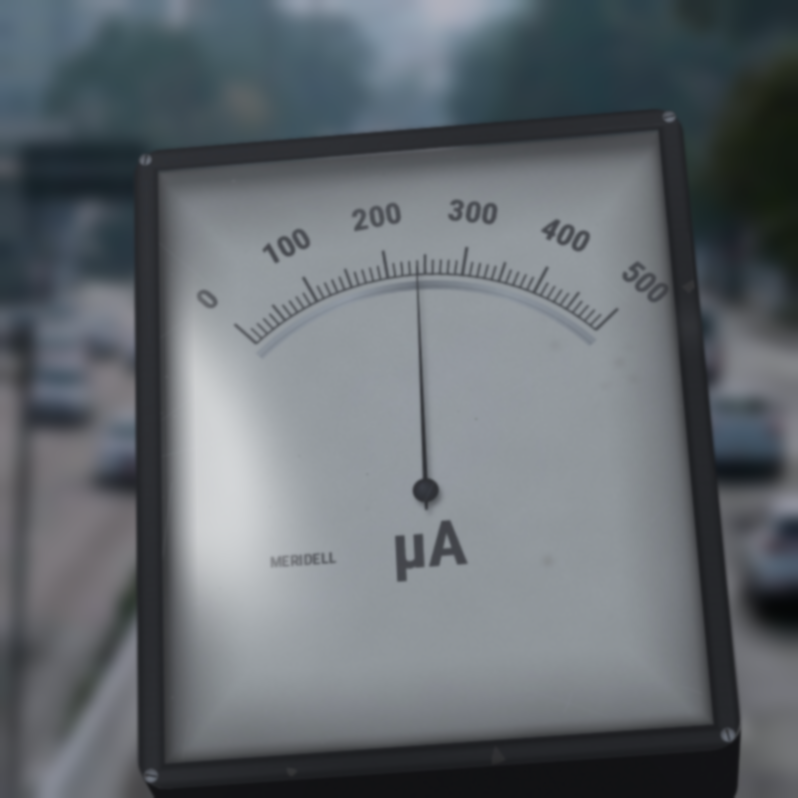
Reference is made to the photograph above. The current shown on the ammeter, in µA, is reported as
240 µA
